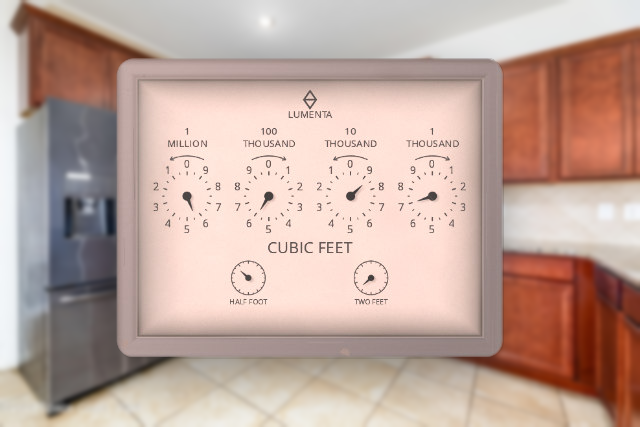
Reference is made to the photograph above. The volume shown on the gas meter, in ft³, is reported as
558700 ft³
